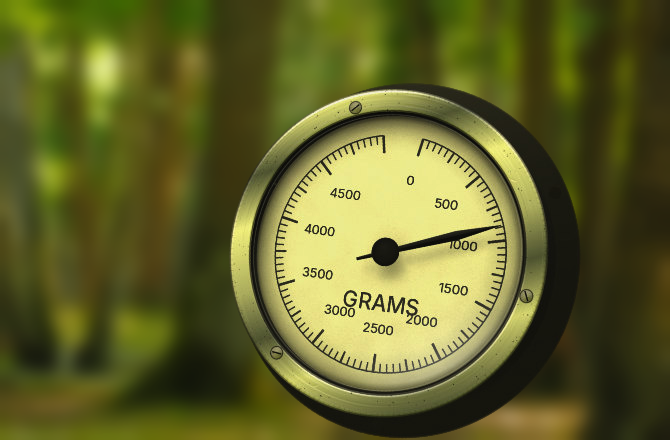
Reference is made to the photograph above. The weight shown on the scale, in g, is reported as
900 g
